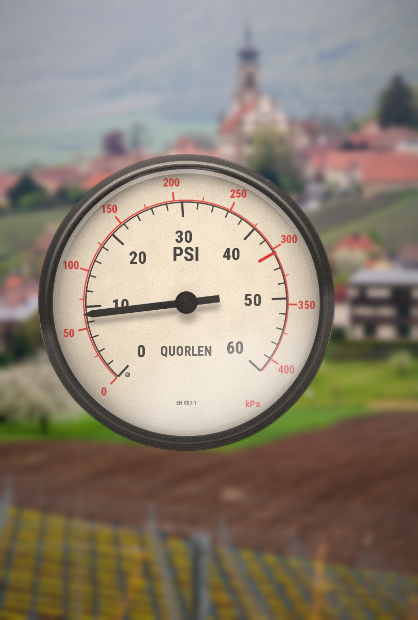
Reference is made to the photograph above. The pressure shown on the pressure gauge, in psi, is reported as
9 psi
